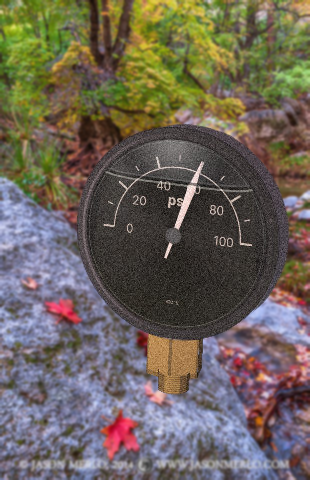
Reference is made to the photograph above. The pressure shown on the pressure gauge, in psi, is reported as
60 psi
